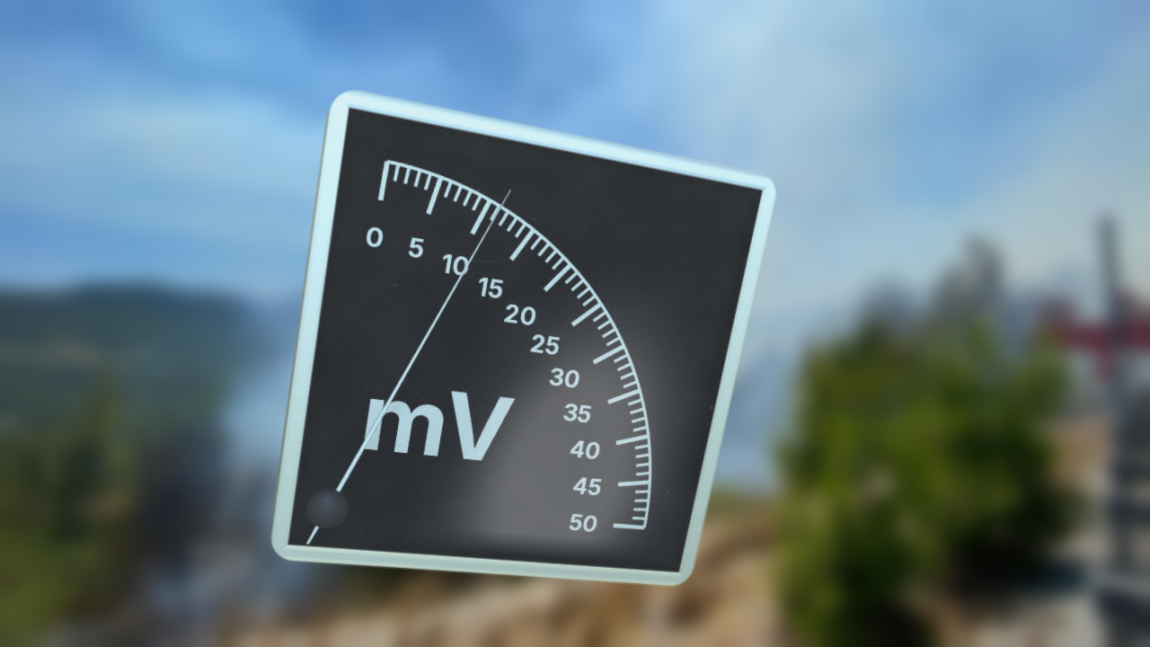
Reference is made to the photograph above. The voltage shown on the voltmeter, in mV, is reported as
11 mV
